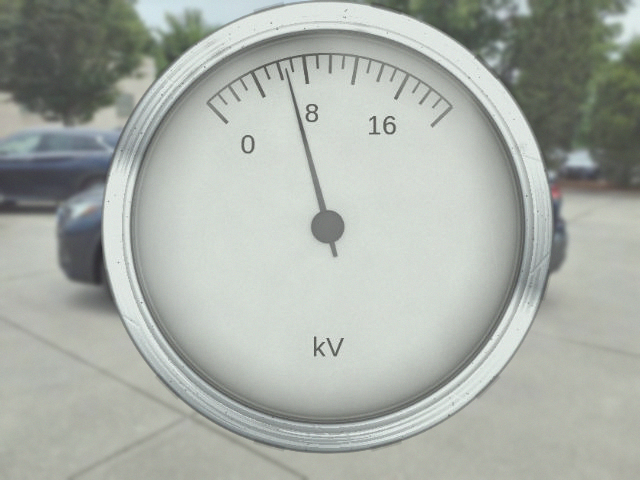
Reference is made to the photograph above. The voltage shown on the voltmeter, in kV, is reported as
6.5 kV
